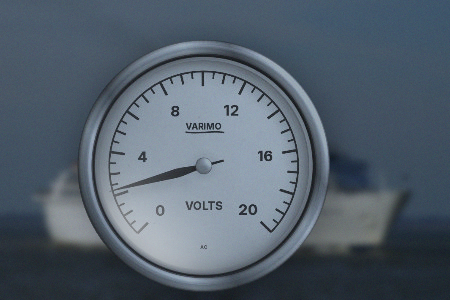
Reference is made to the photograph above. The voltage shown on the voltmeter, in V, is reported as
2.25 V
